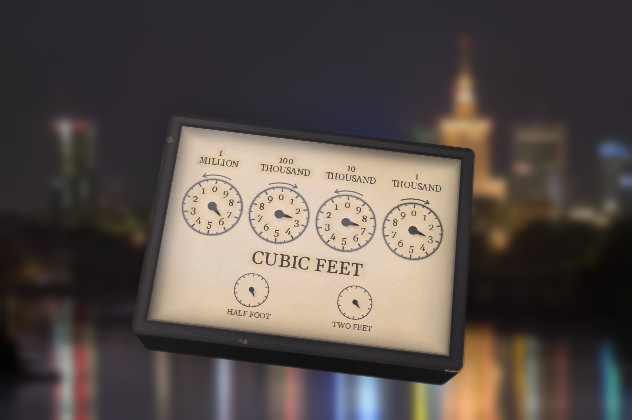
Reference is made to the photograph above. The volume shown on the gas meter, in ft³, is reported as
627300 ft³
